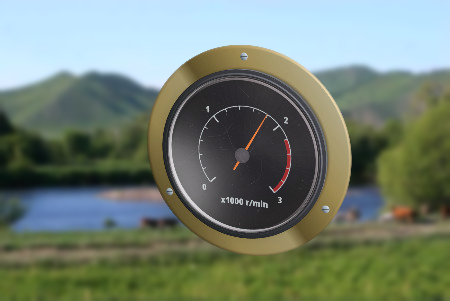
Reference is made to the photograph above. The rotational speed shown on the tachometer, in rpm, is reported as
1800 rpm
